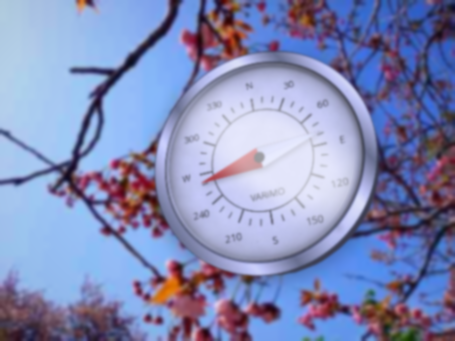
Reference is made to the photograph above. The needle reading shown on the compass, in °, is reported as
260 °
